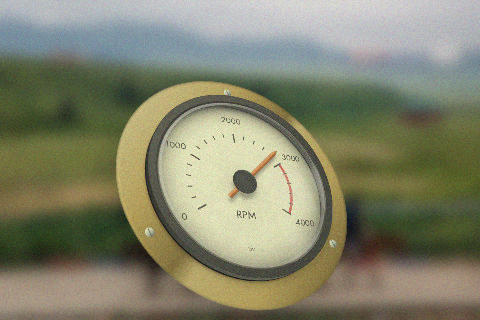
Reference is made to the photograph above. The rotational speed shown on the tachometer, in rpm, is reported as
2800 rpm
